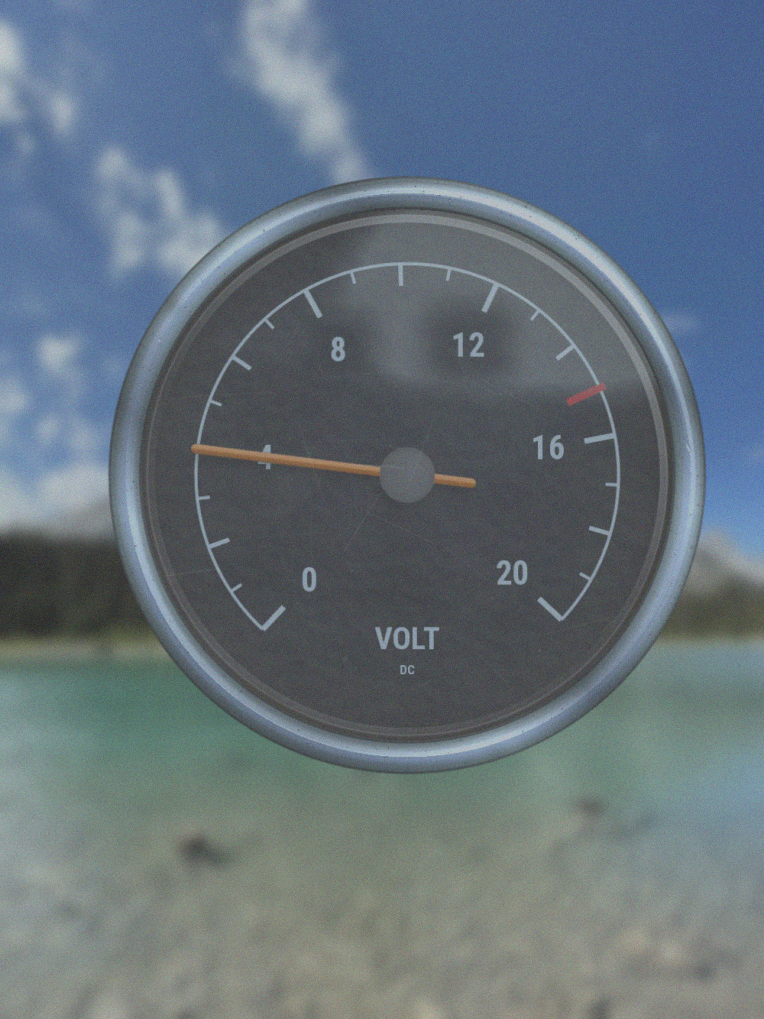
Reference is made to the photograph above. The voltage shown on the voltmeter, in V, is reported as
4 V
